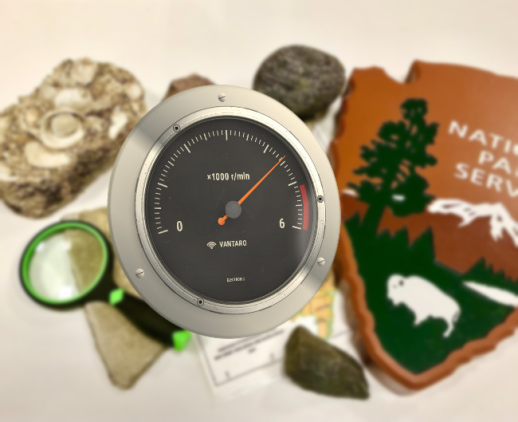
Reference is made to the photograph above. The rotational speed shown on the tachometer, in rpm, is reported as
4400 rpm
